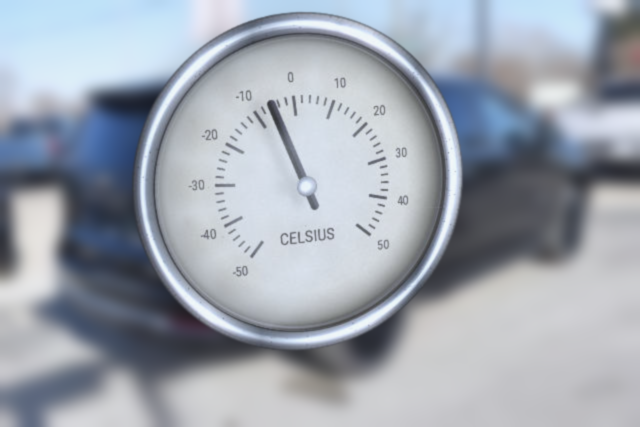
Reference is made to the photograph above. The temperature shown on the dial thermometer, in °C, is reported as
-6 °C
